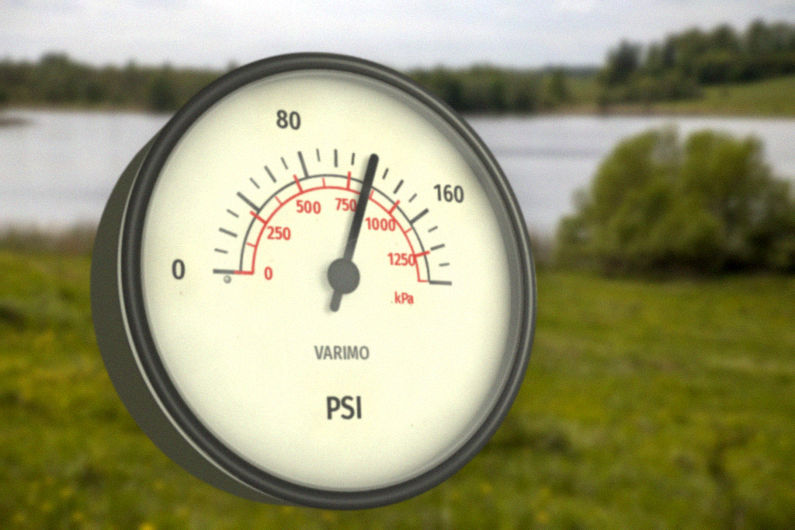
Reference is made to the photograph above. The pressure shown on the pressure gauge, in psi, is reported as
120 psi
